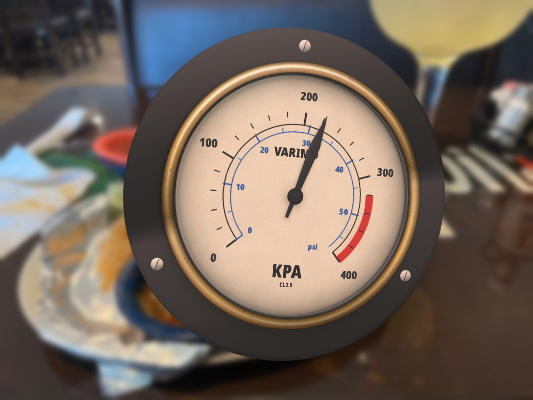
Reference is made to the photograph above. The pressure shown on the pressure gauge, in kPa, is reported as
220 kPa
